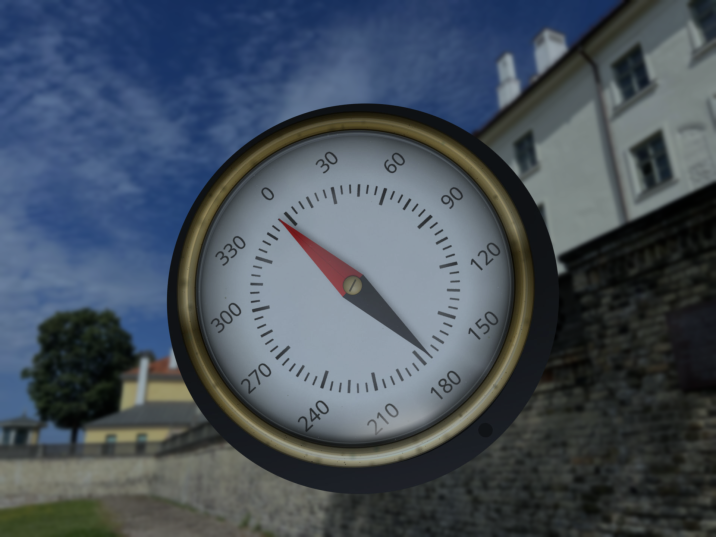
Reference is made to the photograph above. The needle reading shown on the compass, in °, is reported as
355 °
